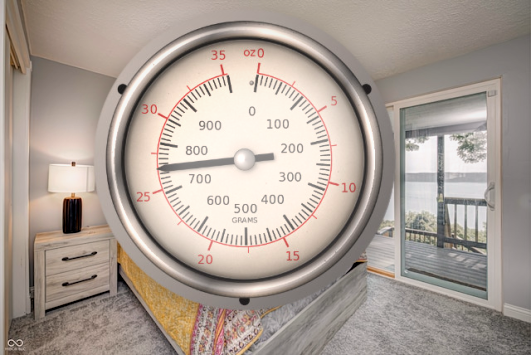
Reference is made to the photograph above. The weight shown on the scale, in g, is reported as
750 g
